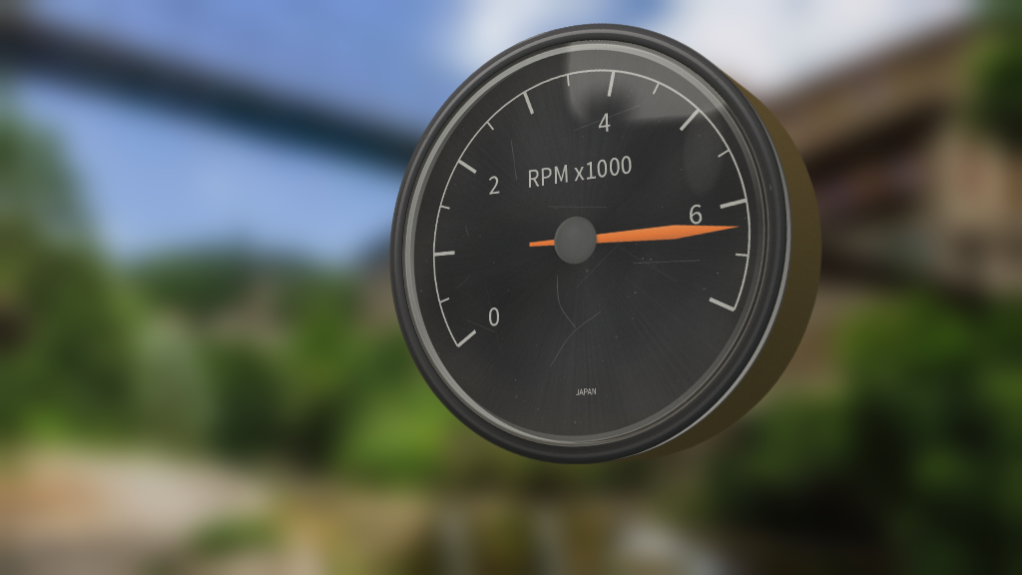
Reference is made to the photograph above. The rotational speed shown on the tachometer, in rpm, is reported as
6250 rpm
